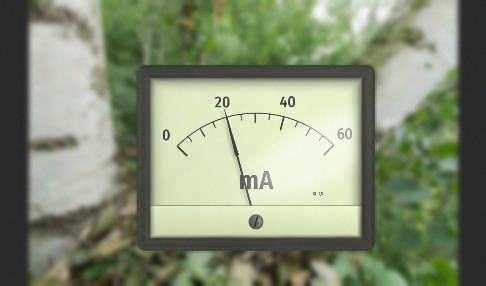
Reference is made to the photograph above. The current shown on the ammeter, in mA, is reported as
20 mA
